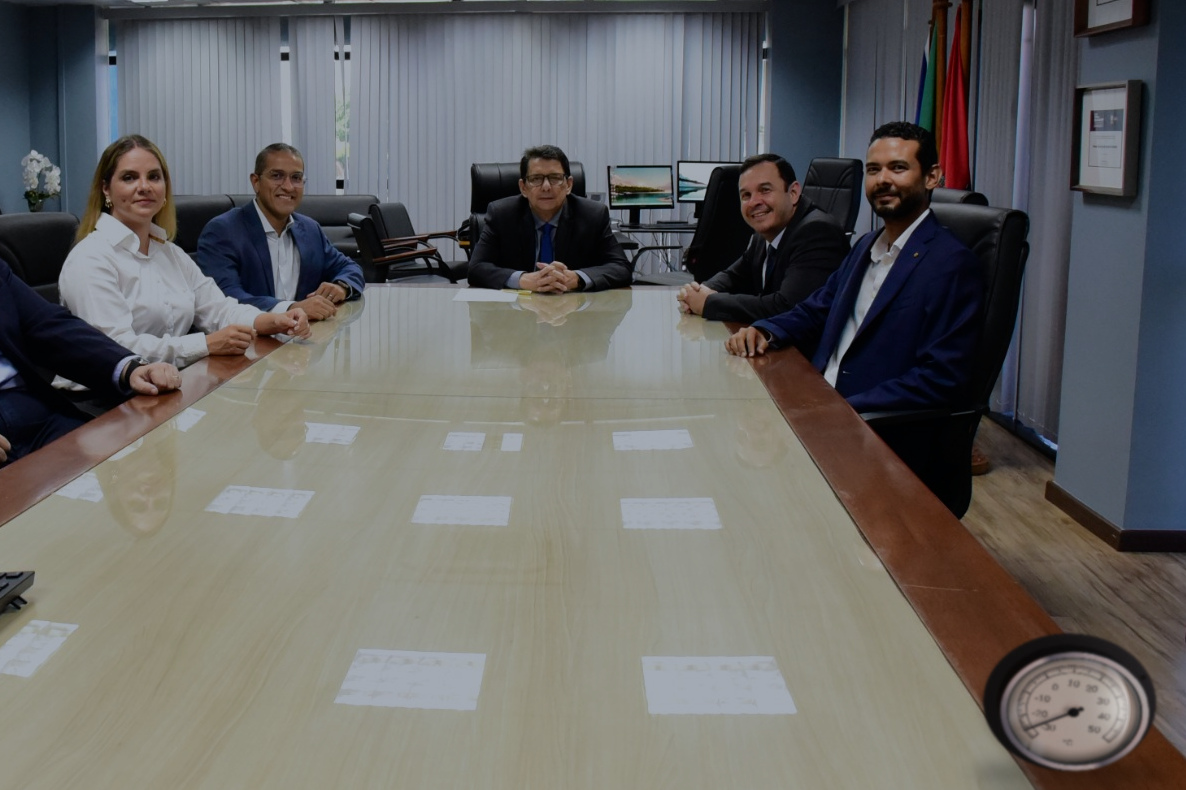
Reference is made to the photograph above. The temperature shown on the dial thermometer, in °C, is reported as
-25 °C
